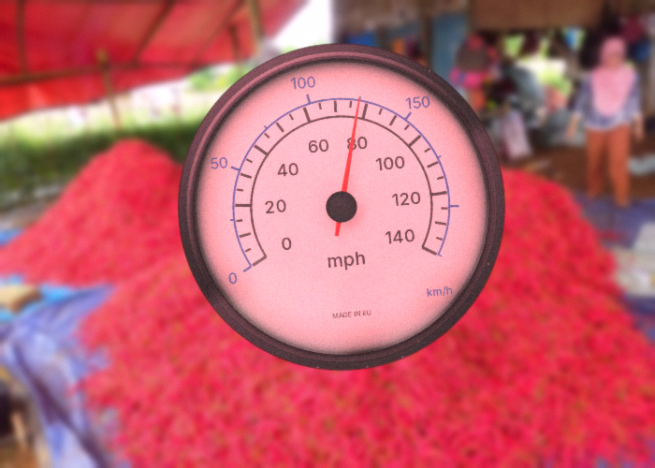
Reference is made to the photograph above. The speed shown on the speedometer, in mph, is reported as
77.5 mph
